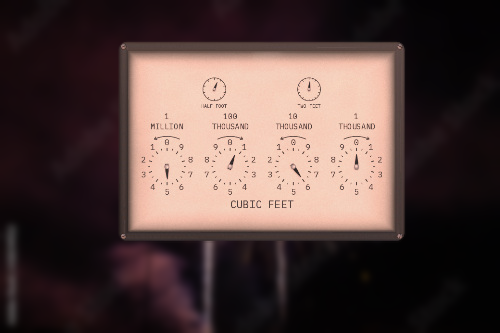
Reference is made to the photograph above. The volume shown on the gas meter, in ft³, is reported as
506000 ft³
